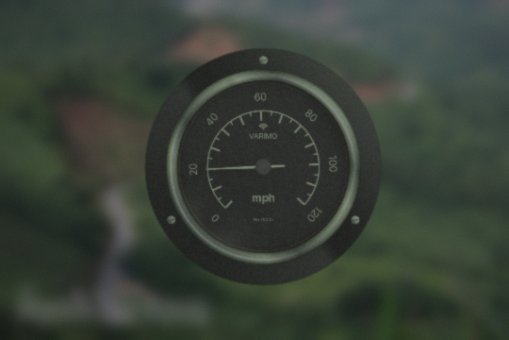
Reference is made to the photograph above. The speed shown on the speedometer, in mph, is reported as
20 mph
